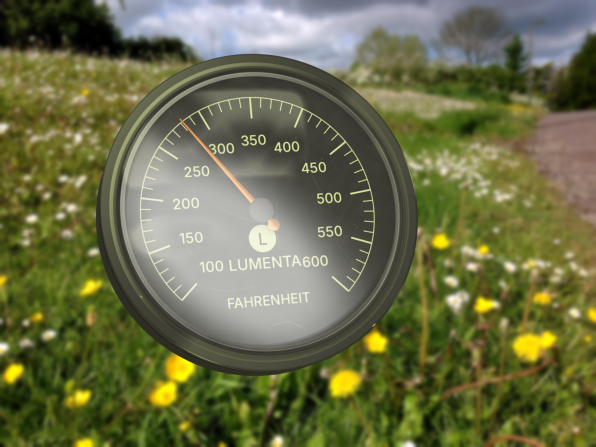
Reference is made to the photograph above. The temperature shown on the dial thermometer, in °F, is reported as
280 °F
